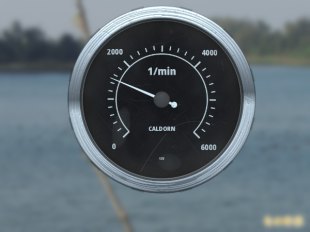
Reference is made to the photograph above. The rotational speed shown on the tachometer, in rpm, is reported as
1500 rpm
